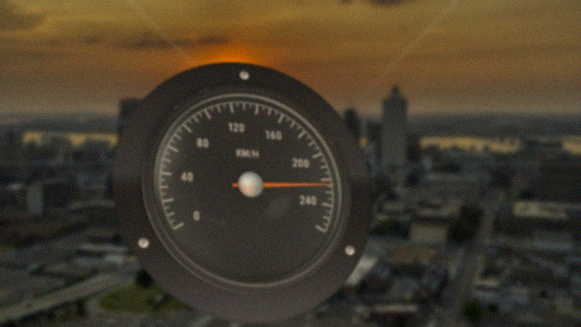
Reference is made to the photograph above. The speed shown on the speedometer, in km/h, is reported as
225 km/h
